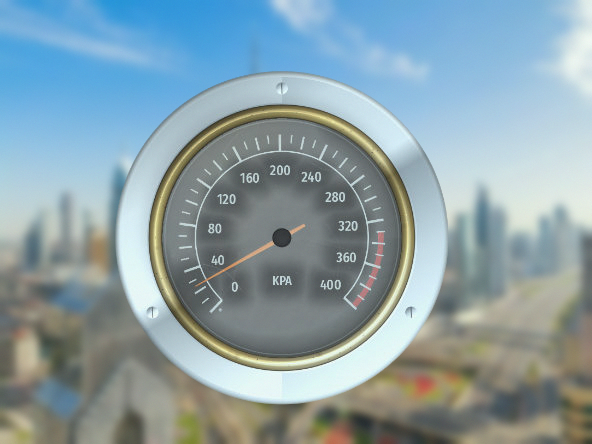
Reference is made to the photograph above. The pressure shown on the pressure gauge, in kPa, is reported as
25 kPa
